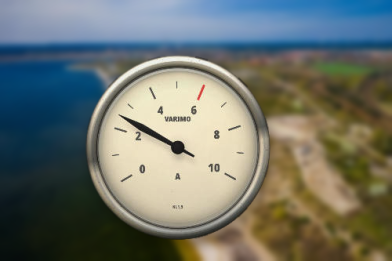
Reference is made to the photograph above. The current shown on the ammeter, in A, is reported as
2.5 A
